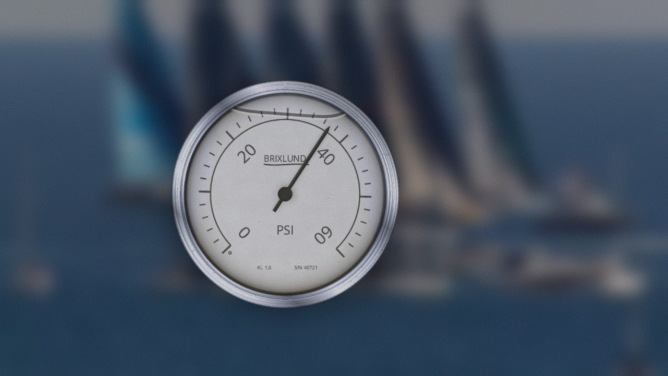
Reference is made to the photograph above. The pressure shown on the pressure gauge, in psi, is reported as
37 psi
